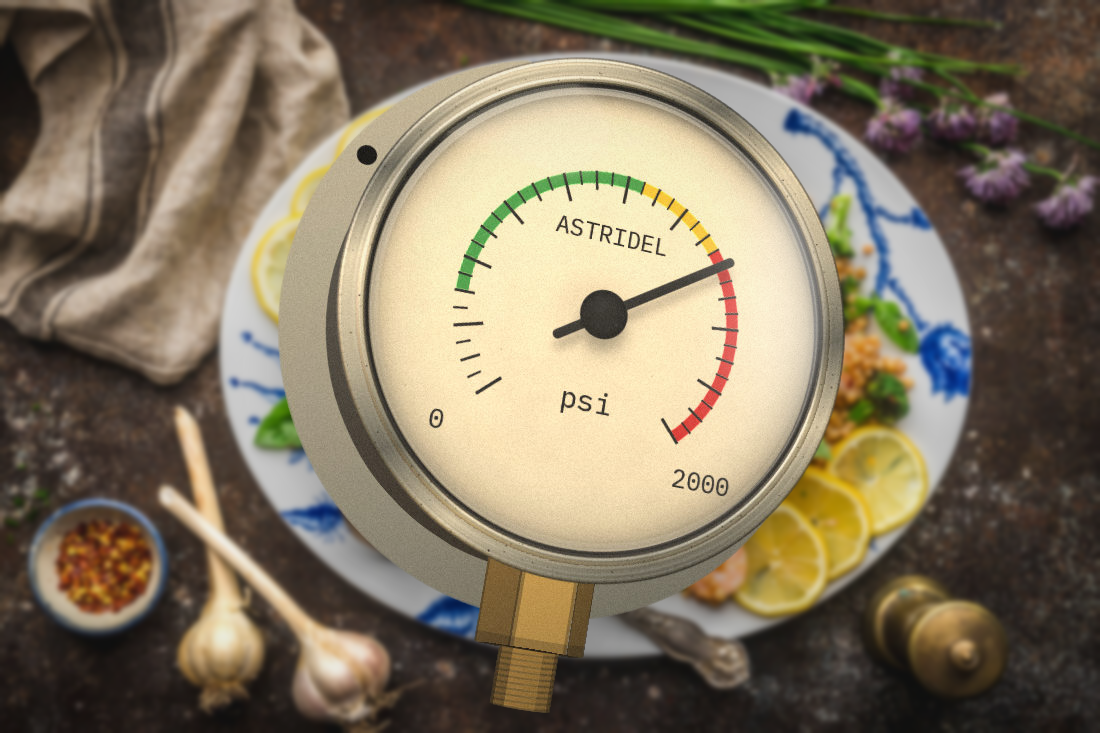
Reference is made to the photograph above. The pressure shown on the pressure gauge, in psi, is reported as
1400 psi
